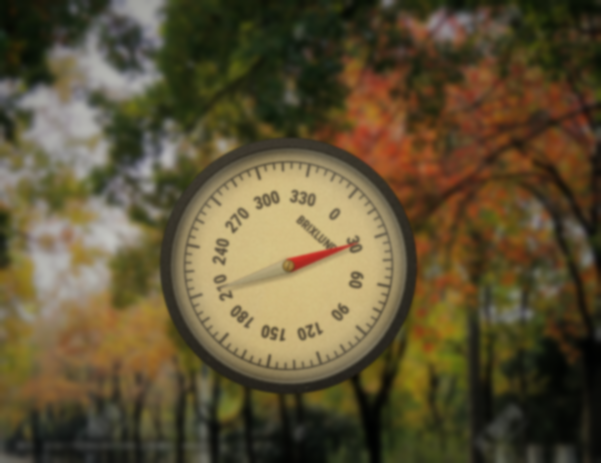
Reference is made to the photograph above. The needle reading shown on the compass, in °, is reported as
30 °
